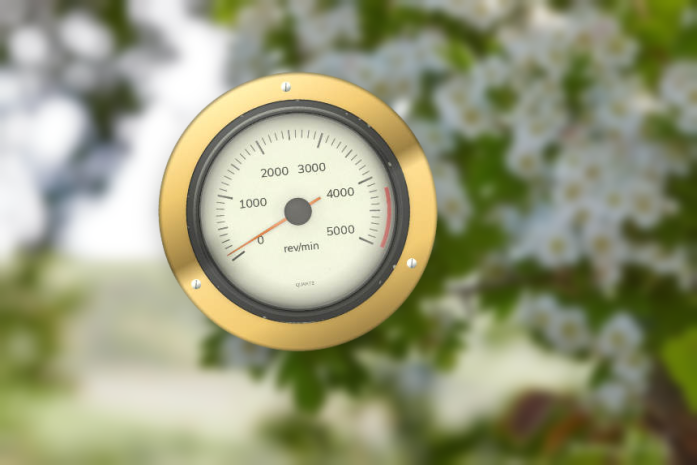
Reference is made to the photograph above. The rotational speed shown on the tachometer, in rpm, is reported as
100 rpm
